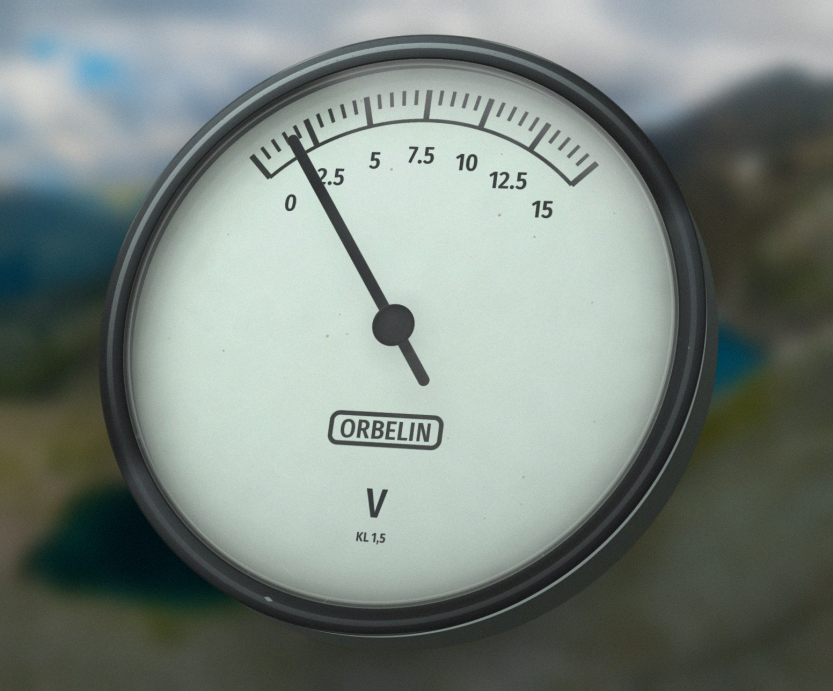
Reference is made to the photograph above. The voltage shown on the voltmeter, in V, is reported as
1.75 V
